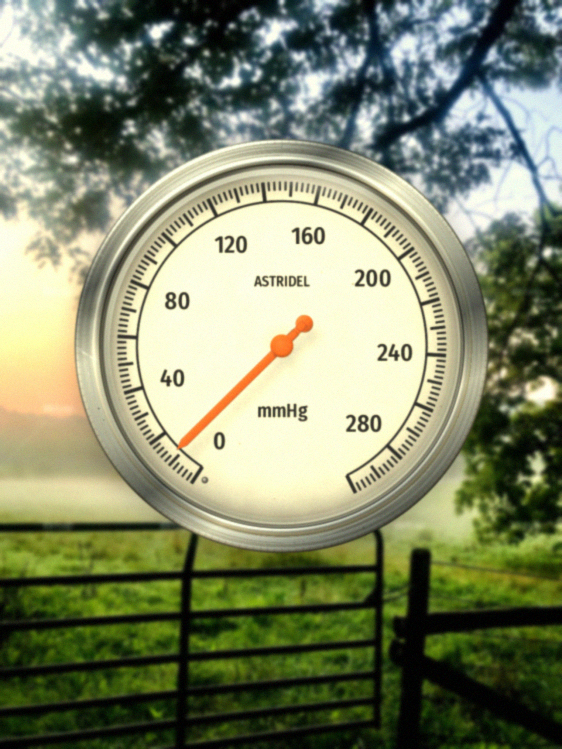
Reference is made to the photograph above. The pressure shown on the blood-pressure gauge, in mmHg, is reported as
12 mmHg
